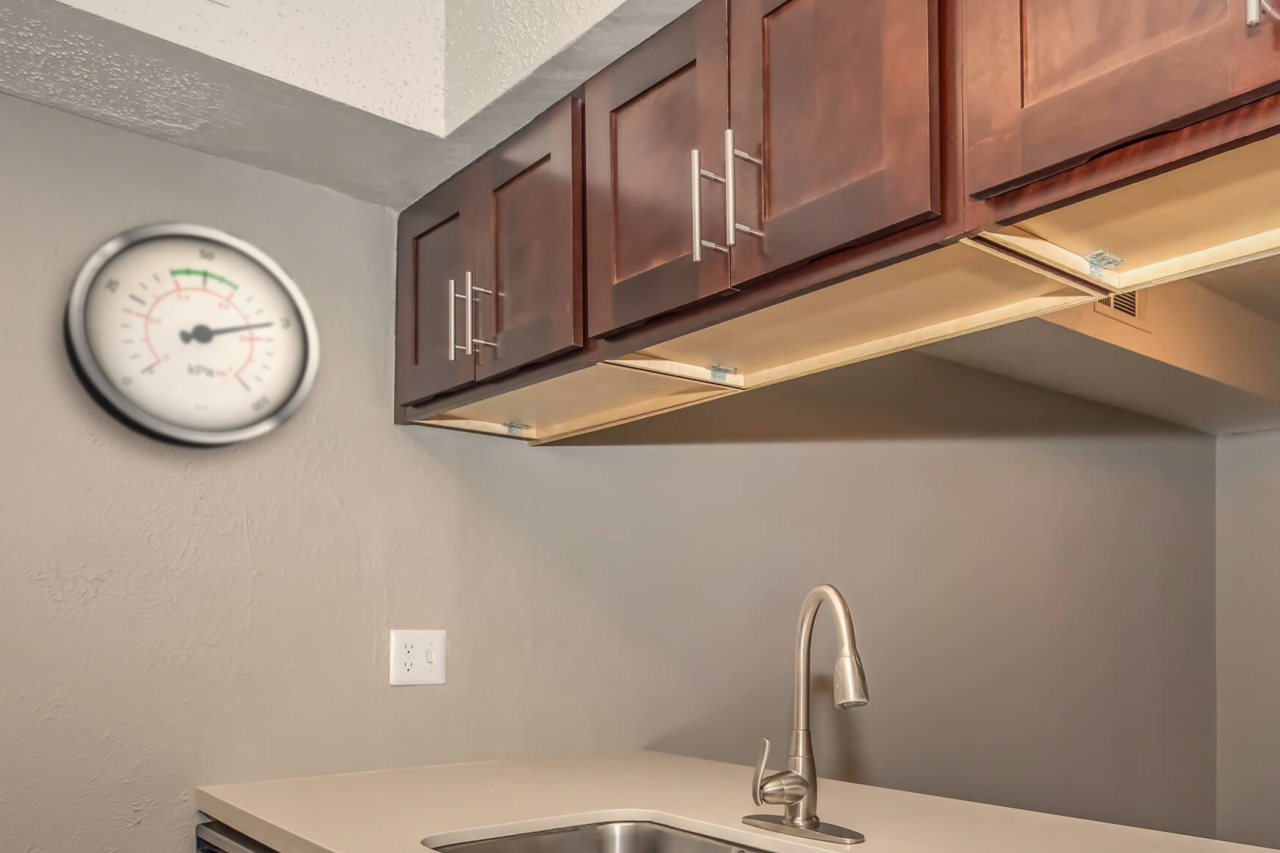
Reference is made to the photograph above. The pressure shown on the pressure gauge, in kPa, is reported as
75 kPa
